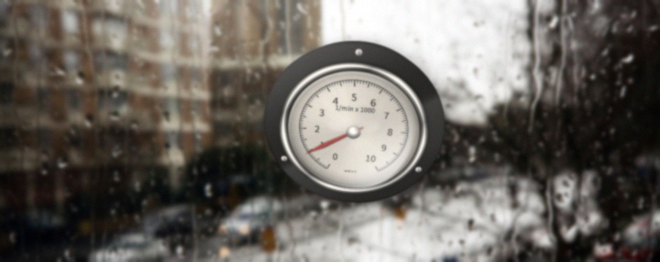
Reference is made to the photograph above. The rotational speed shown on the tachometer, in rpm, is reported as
1000 rpm
